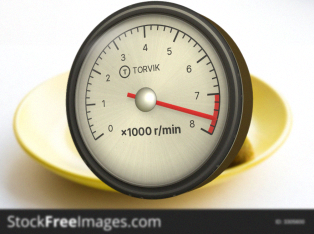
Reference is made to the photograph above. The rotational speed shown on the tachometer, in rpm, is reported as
7600 rpm
